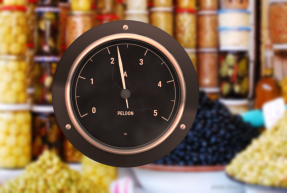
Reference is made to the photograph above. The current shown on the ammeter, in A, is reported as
2.25 A
